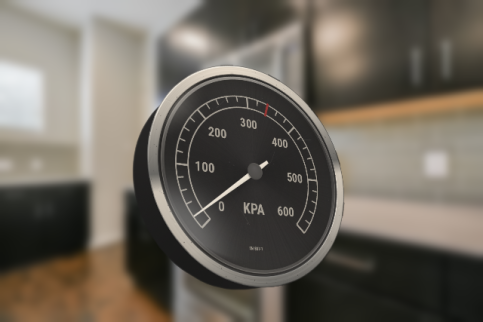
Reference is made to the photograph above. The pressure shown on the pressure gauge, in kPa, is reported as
20 kPa
